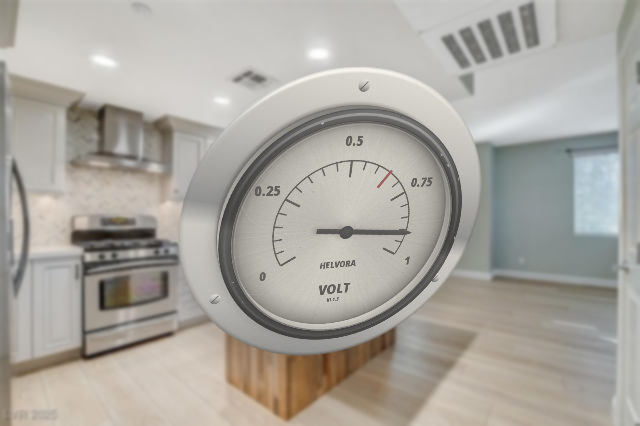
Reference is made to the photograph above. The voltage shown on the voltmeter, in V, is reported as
0.9 V
